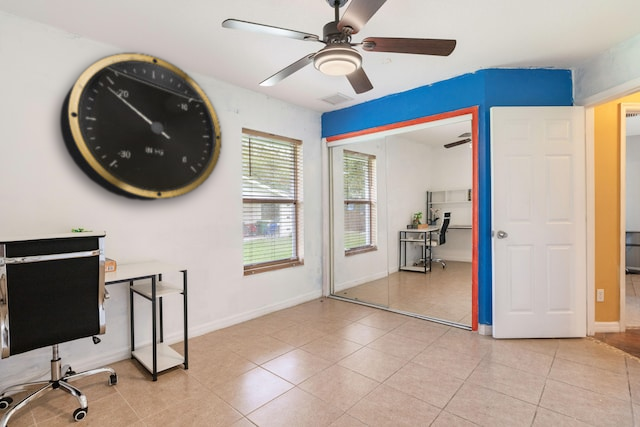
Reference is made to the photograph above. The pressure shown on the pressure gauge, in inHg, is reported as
-21 inHg
